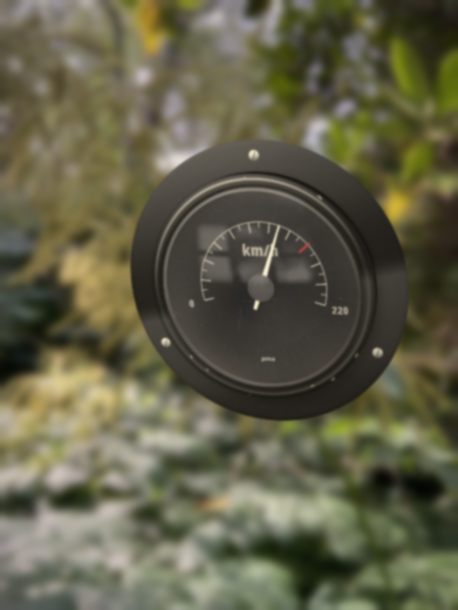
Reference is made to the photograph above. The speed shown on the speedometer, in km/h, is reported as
130 km/h
